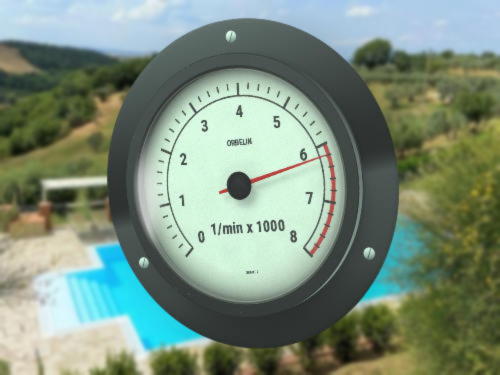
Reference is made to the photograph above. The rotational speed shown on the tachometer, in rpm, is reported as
6200 rpm
